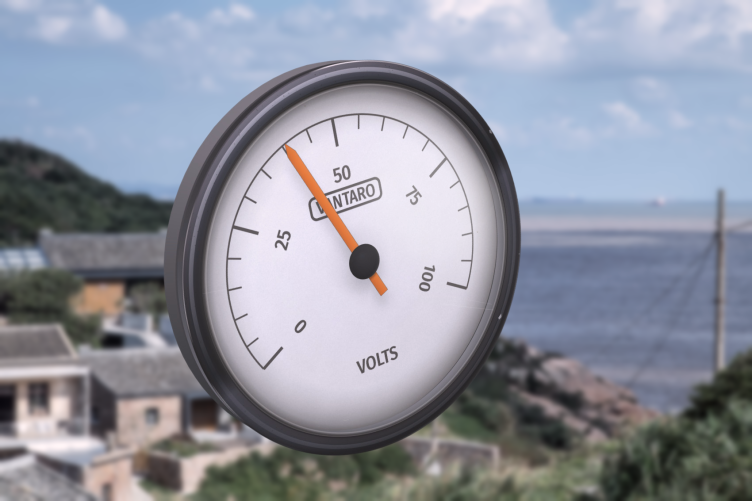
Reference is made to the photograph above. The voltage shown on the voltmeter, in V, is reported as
40 V
